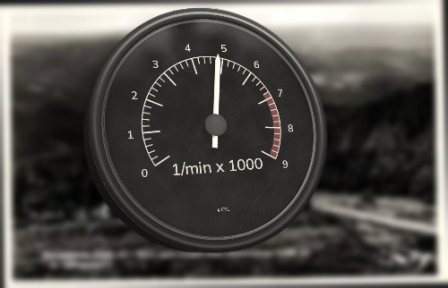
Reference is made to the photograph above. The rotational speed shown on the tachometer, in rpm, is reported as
4800 rpm
